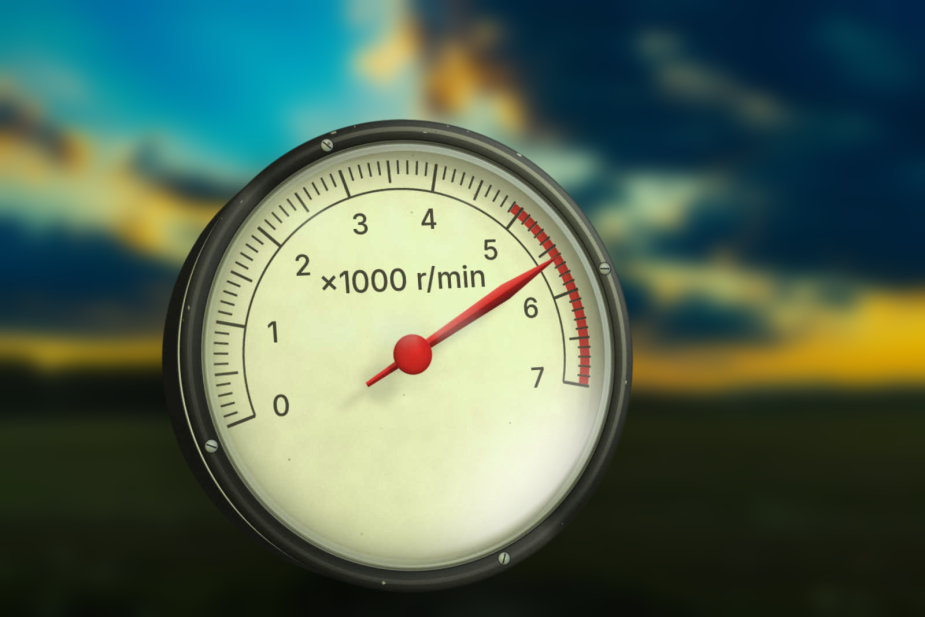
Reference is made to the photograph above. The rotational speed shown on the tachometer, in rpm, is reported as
5600 rpm
